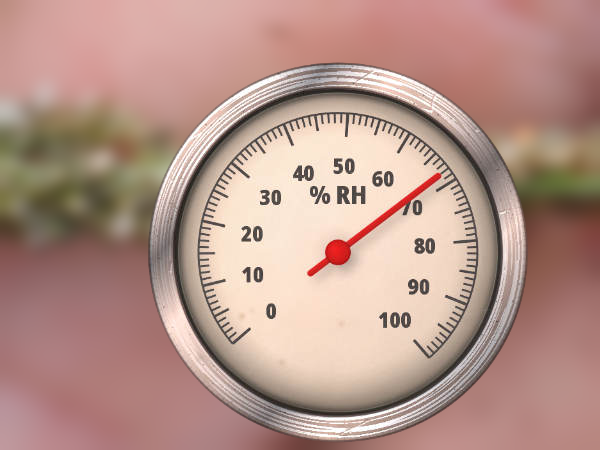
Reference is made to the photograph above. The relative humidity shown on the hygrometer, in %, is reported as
68 %
